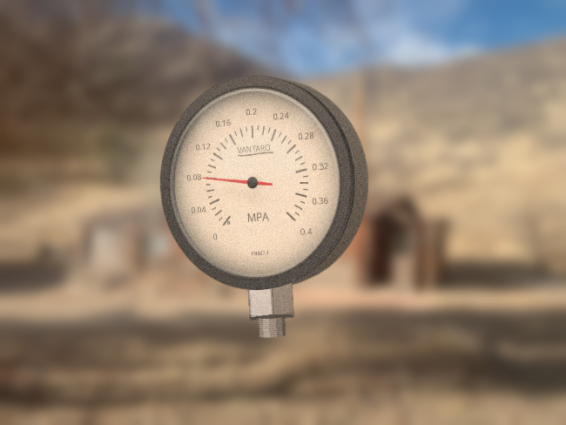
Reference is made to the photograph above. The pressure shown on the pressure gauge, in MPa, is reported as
0.08 MPa
